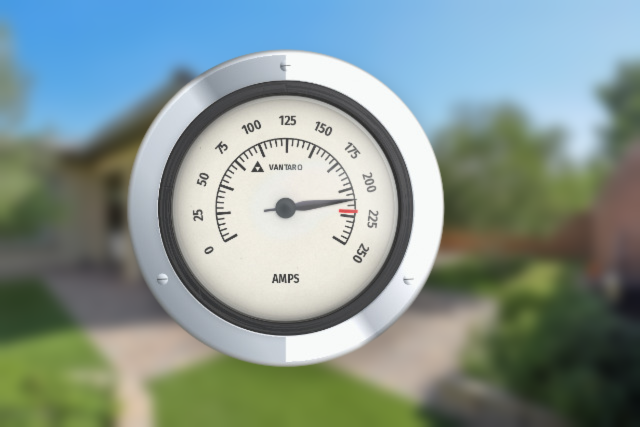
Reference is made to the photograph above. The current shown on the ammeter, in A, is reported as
210 A
